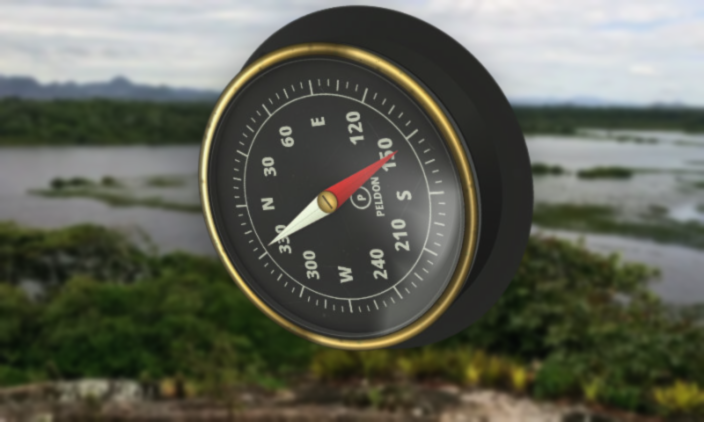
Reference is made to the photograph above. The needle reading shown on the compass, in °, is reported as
152.5 °
